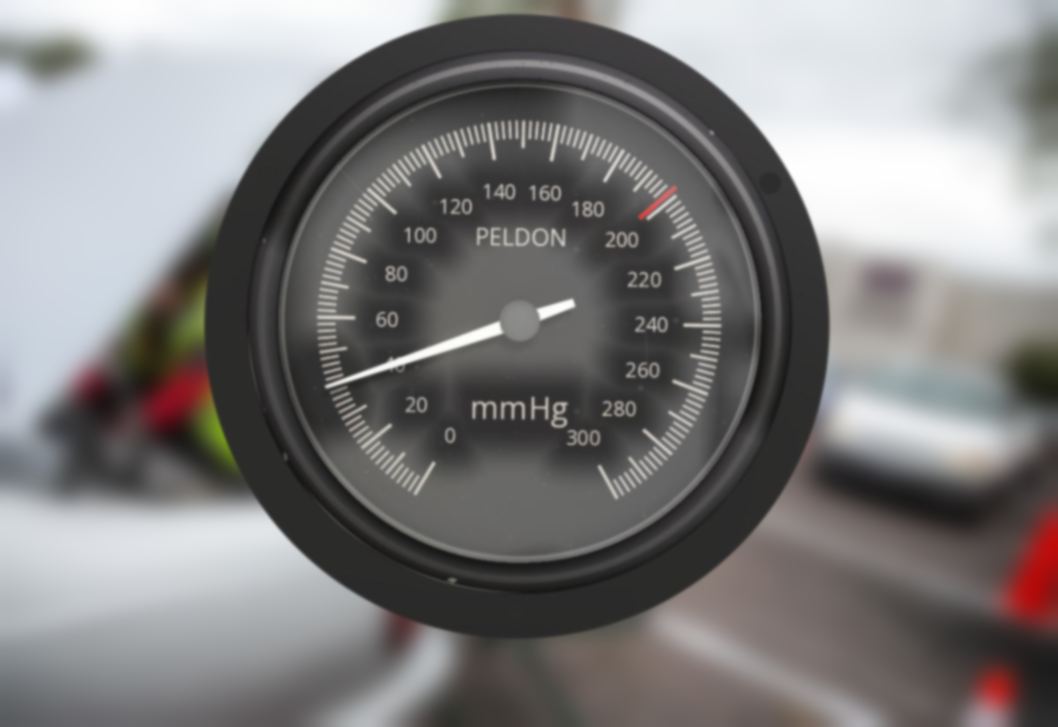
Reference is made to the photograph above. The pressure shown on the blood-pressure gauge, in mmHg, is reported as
40 mmHg
